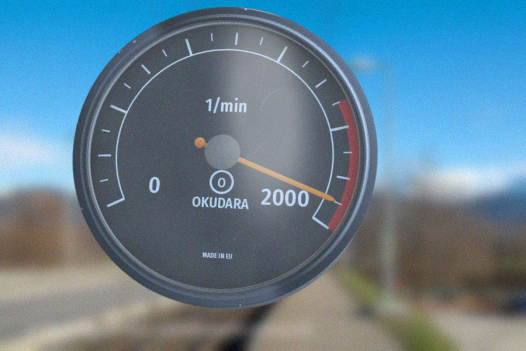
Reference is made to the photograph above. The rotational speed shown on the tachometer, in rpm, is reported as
1900 rpm
